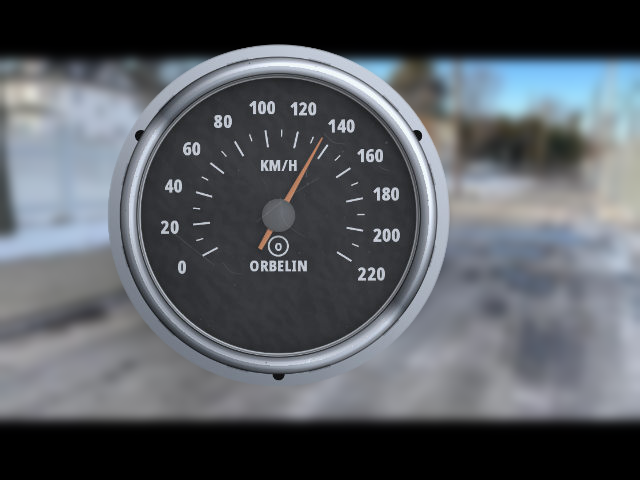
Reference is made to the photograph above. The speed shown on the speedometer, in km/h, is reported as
135 km/h
